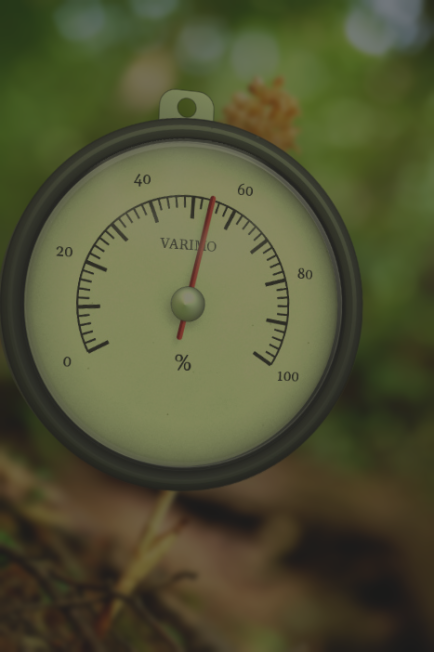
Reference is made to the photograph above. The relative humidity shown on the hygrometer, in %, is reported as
54 %
